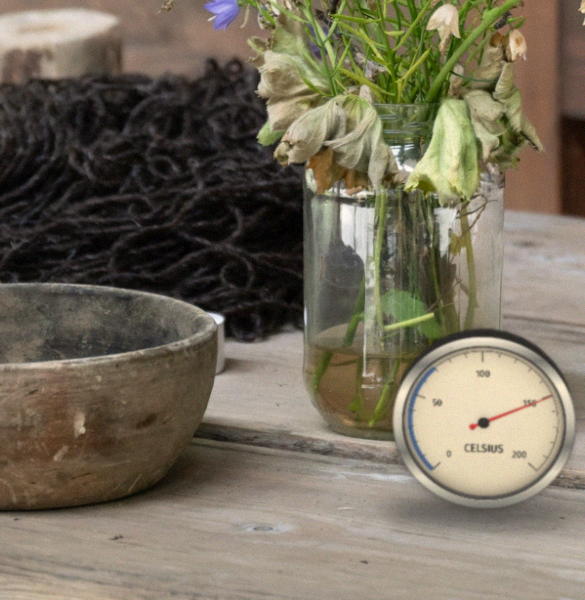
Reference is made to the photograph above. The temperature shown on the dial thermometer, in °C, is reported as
150 °C
